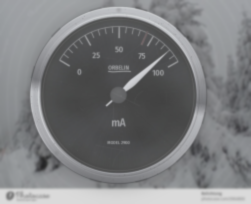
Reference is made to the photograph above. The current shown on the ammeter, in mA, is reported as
90 mA
